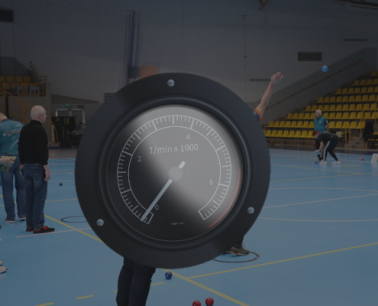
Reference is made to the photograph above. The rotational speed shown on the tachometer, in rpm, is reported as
200 rpm
